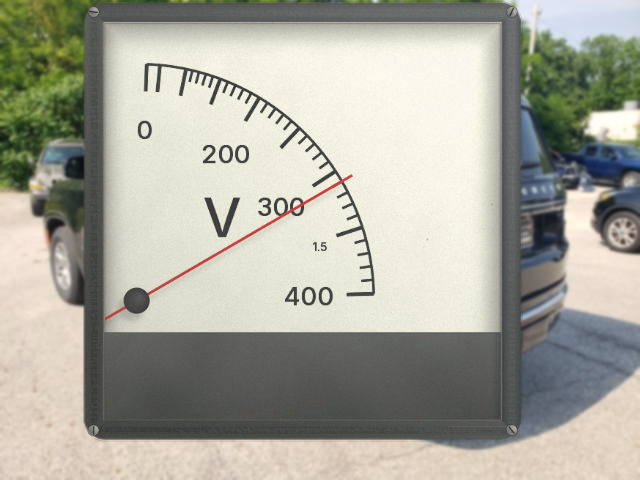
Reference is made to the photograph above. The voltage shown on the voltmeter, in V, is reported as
310 V
